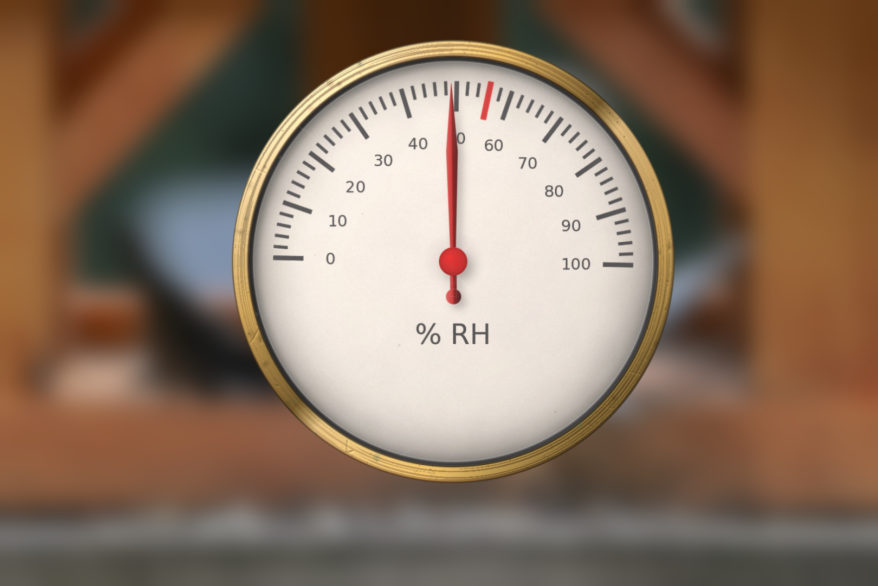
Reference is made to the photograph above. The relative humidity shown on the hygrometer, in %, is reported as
49 %
